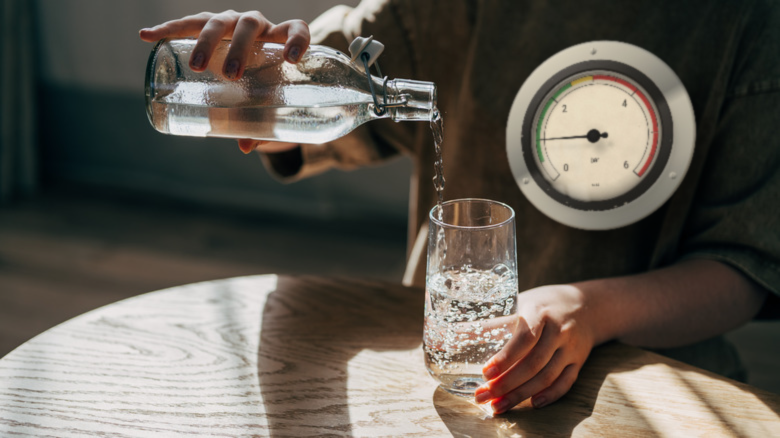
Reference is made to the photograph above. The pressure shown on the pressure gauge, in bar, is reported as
1 bar
